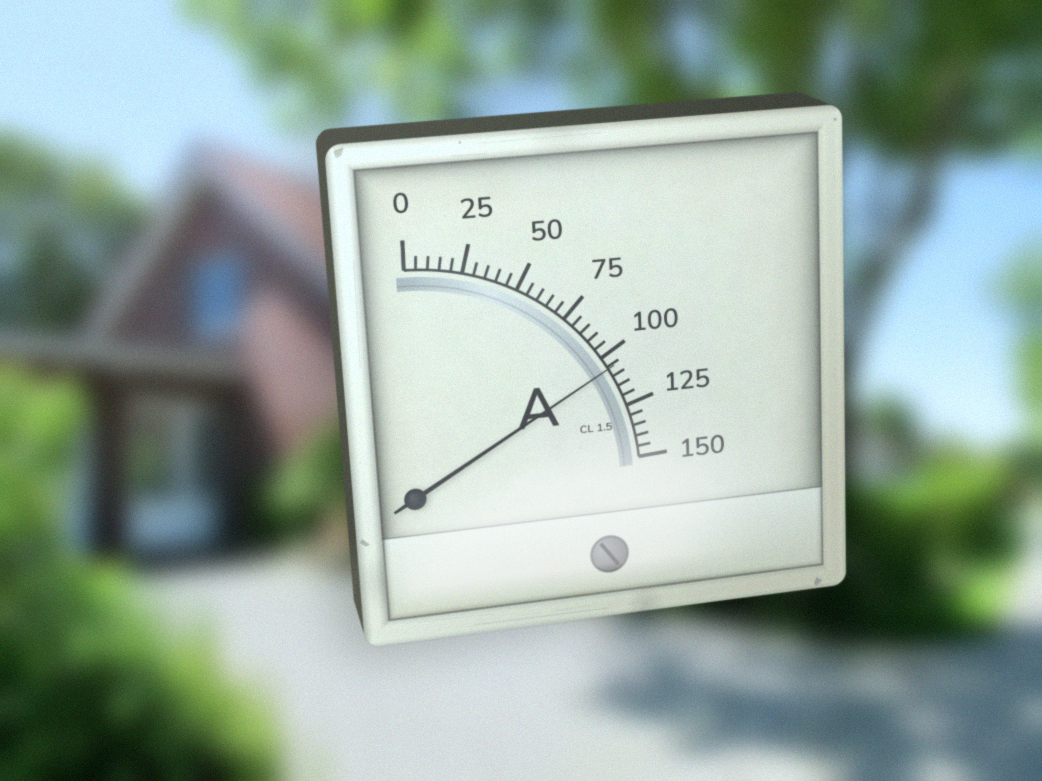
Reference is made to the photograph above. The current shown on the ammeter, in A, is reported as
105 A
